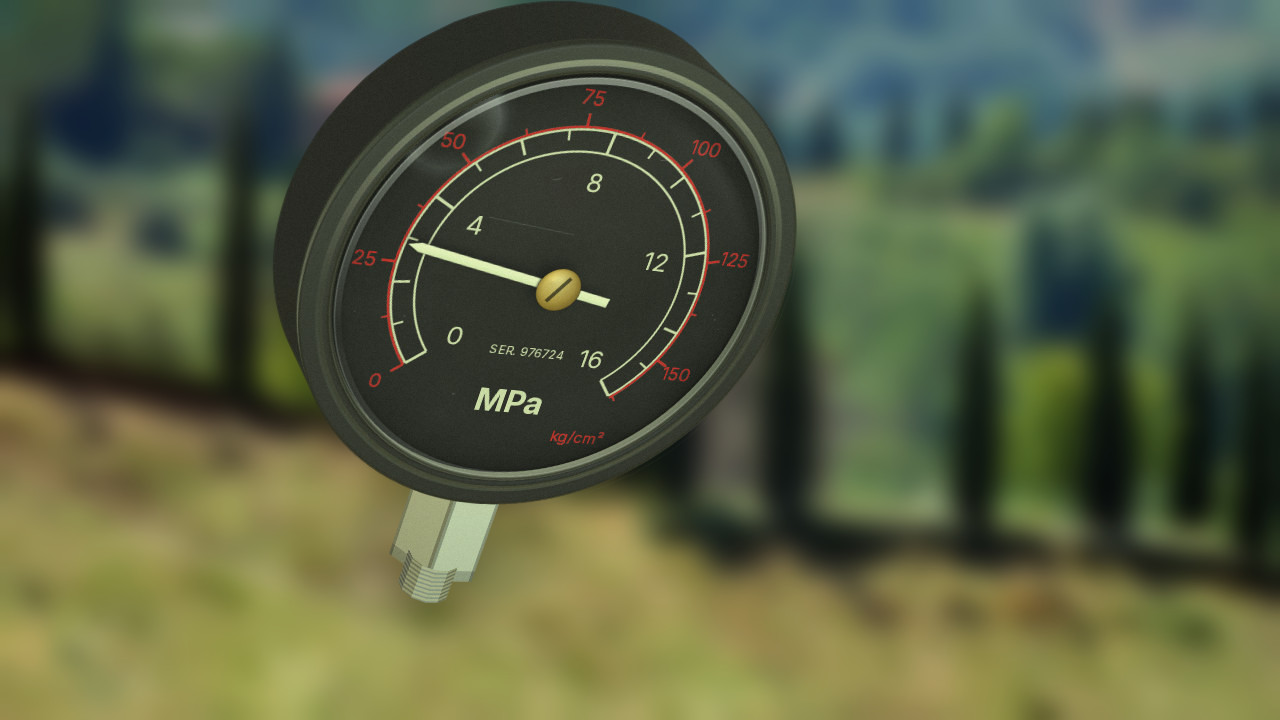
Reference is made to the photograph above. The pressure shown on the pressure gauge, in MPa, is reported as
3 MPa
